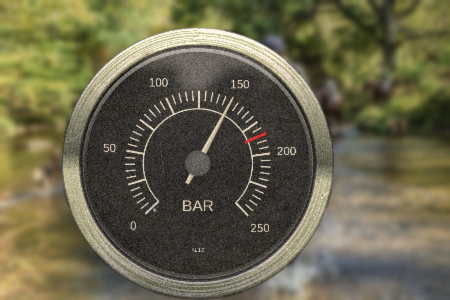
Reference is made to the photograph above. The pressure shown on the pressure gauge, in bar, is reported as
150 bar
